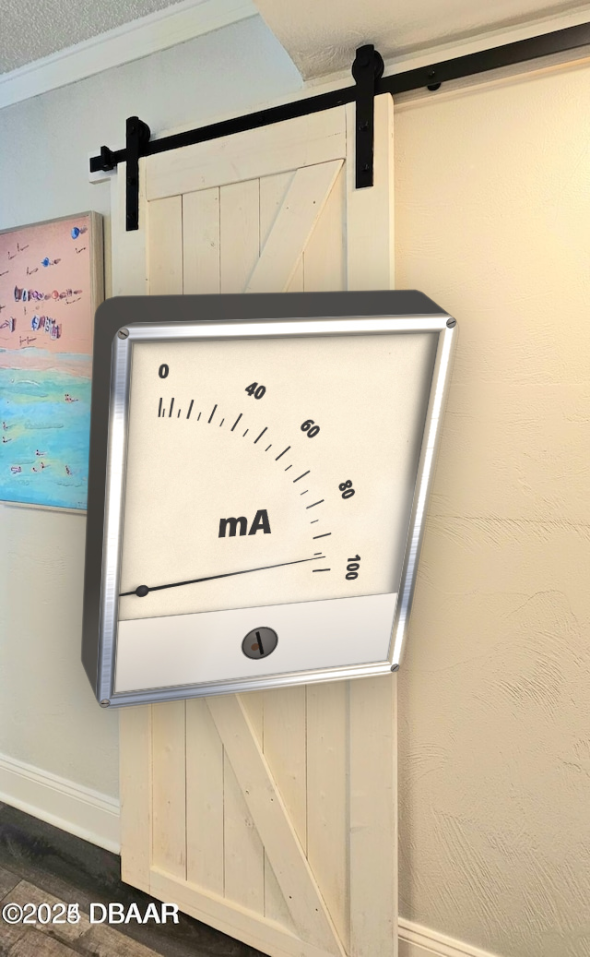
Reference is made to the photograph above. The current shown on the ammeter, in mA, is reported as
95 mA
